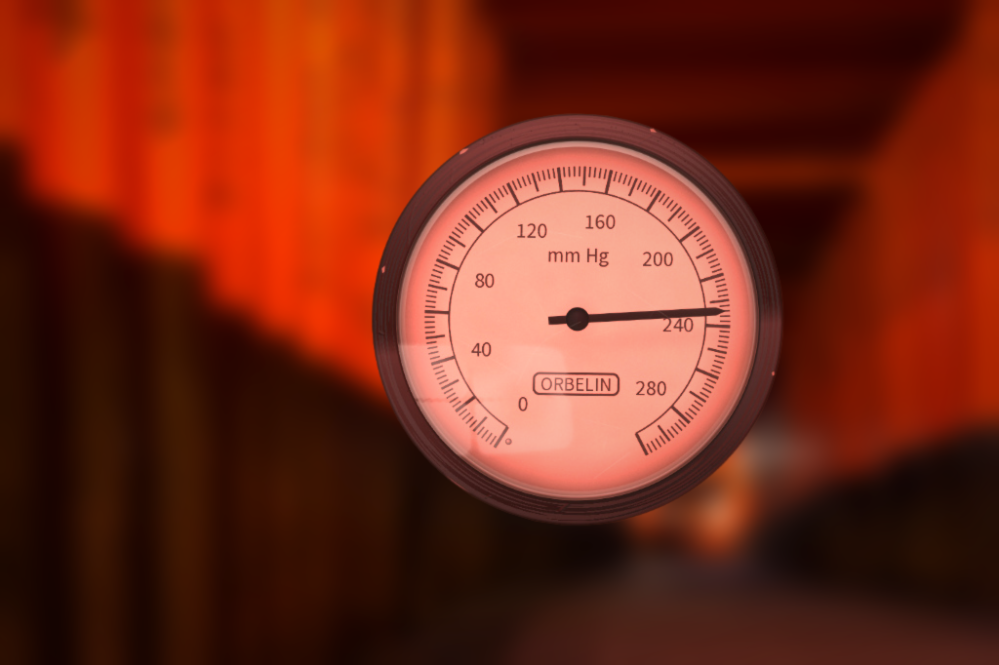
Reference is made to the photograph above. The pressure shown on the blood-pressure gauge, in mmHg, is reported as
234 mmHg
